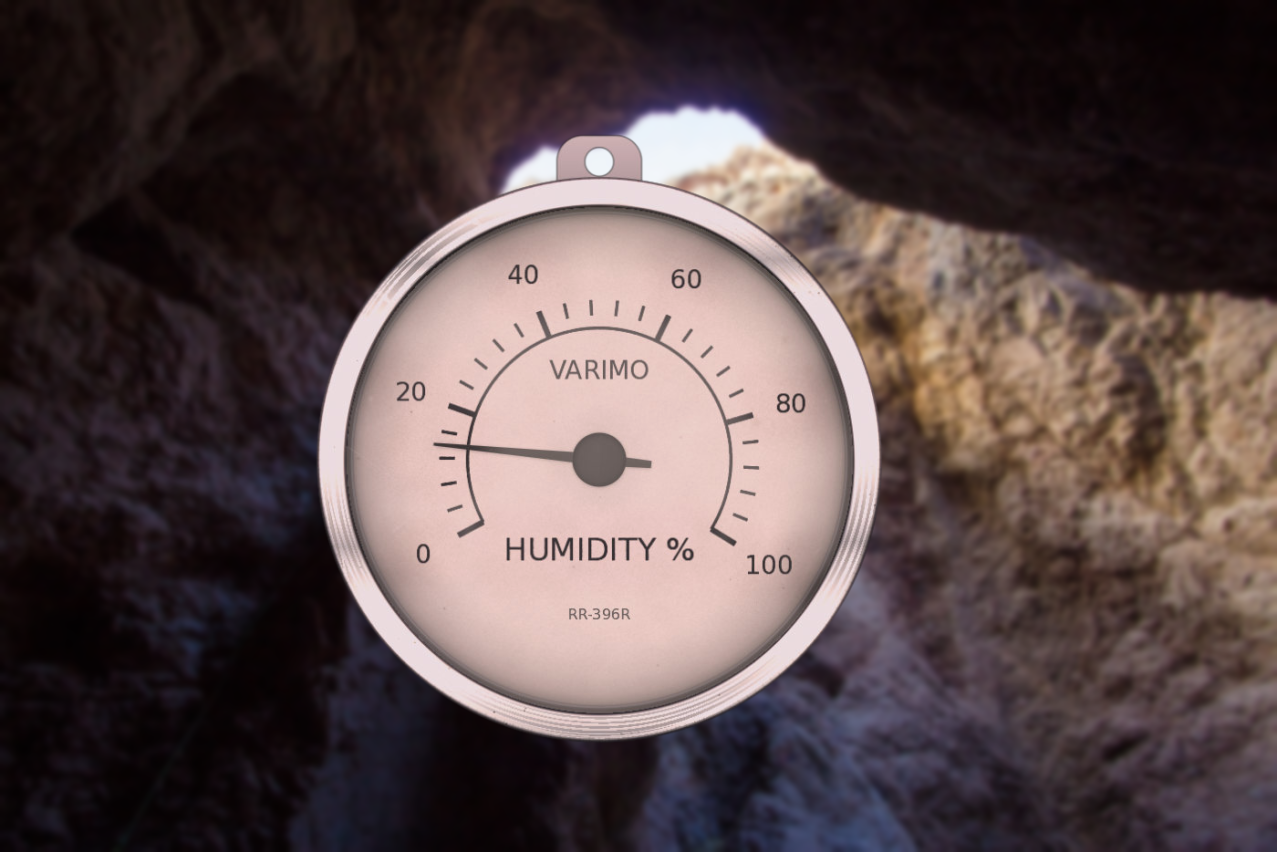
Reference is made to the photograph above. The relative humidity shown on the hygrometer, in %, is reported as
14 %
